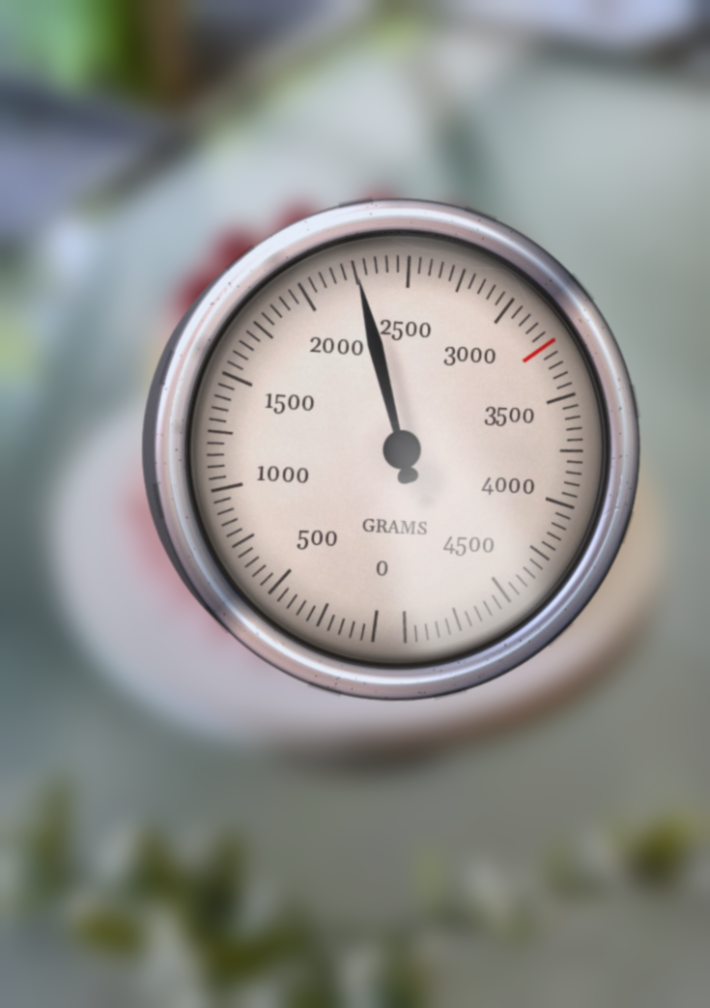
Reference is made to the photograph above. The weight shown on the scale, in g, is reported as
2250 g
